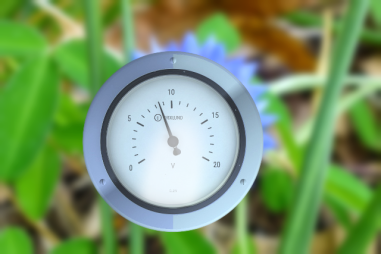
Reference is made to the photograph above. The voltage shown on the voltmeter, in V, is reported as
8.5 V
